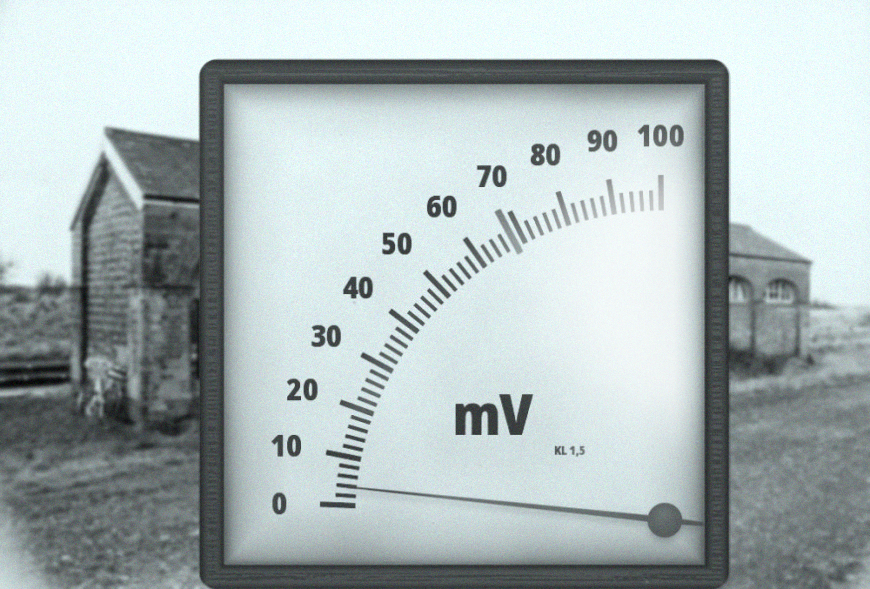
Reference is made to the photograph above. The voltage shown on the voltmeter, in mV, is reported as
4 mV
